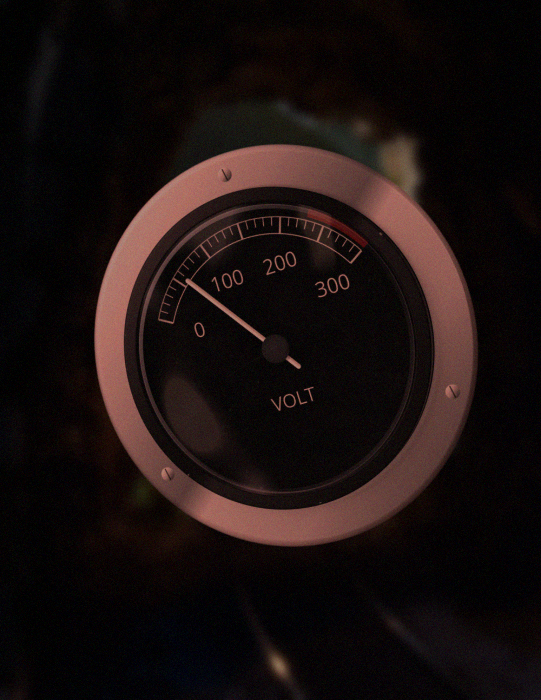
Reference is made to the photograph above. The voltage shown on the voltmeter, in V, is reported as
60 V
